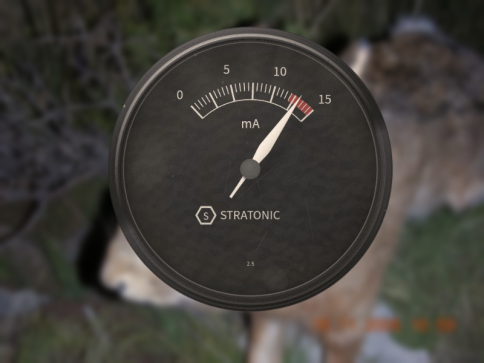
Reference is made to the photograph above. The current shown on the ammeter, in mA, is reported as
13 mA
